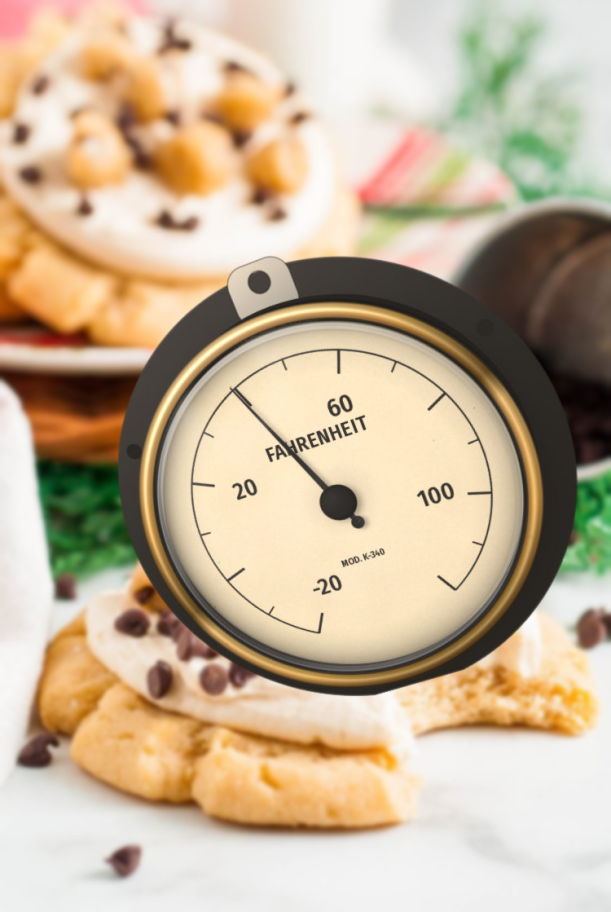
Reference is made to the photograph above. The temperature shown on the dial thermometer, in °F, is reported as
40 °F
